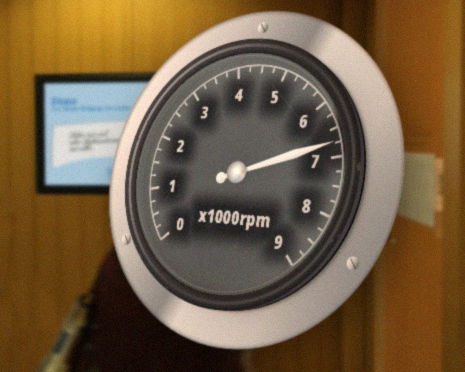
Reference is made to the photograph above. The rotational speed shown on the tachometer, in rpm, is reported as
6750 rpm
